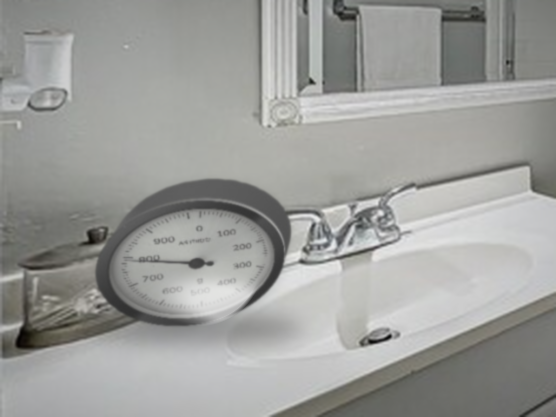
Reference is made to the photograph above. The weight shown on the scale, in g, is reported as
800 g
